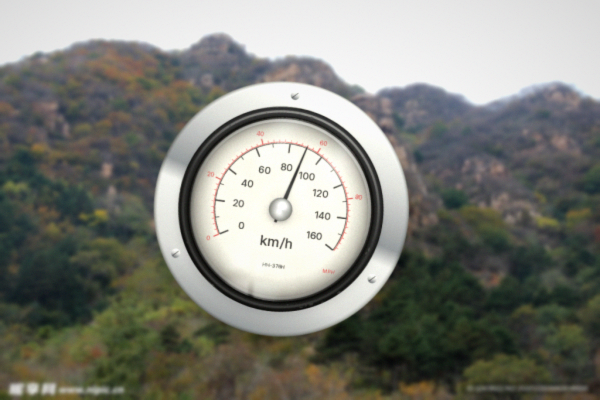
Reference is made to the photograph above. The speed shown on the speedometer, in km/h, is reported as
90 km/h
